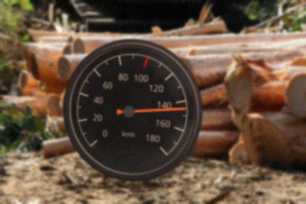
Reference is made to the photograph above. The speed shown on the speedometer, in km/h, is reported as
145 km/h
